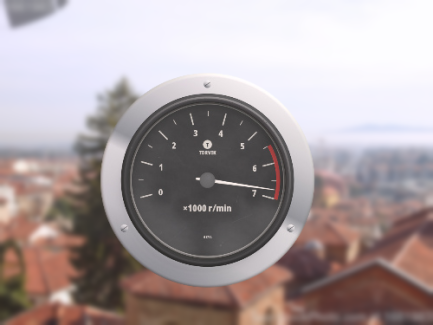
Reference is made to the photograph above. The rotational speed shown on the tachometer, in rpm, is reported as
6750 rpm
